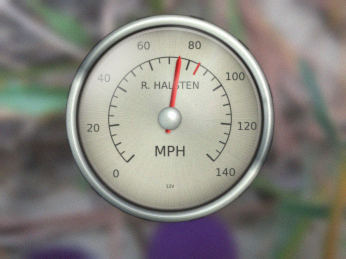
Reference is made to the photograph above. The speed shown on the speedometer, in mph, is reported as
75 mph
